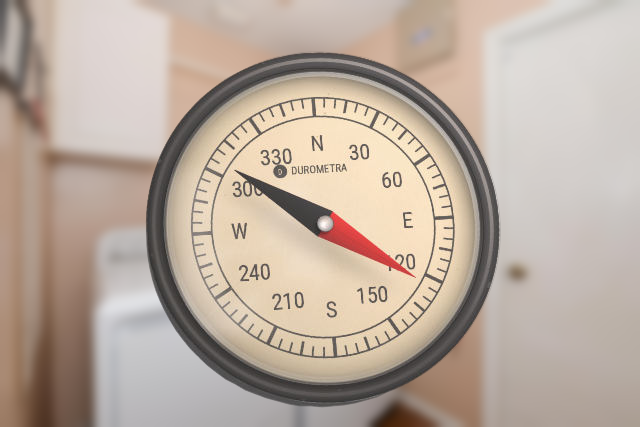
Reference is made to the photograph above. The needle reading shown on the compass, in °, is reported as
125 °
